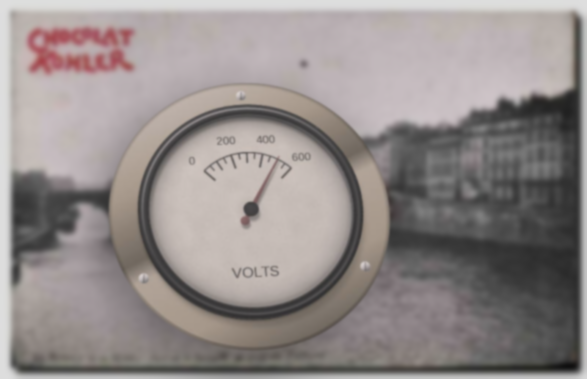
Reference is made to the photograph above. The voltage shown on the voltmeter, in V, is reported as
500 V
